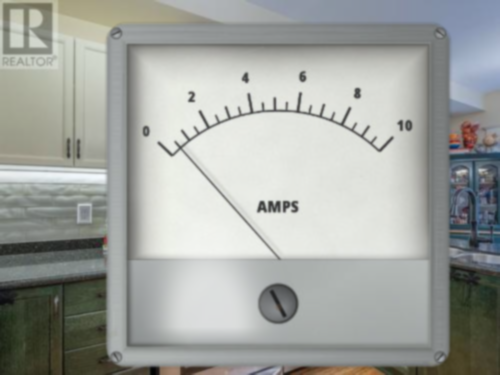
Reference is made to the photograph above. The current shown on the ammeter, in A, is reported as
0.5 A
